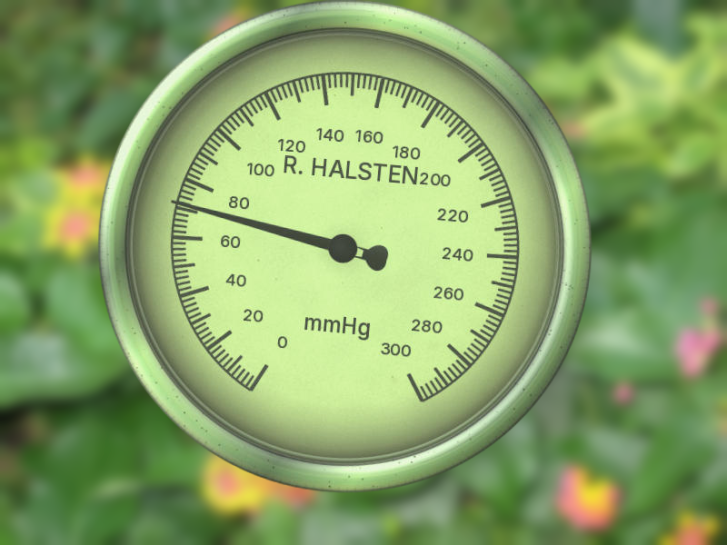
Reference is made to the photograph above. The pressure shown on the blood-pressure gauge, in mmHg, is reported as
72 mmHg
